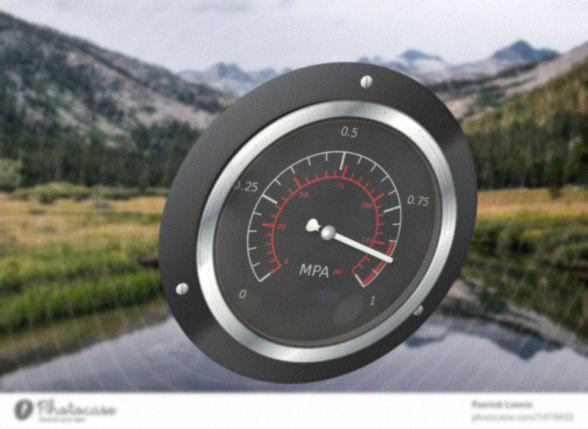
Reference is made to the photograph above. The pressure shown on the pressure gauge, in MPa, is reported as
0.9 MPa
